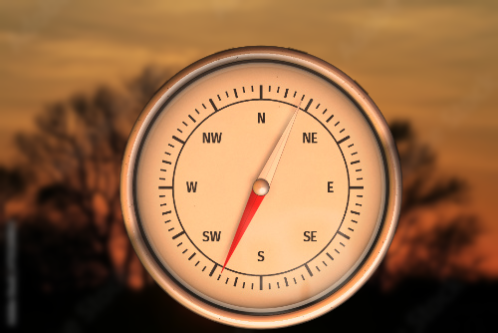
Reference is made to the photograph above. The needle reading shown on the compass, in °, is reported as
205 °
